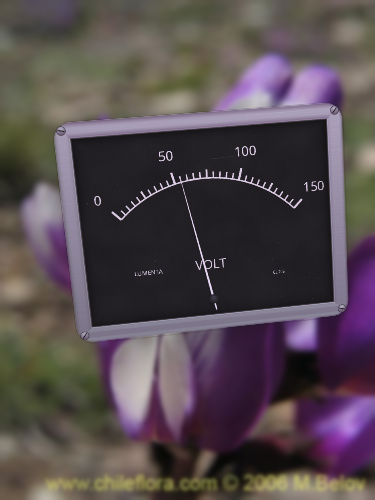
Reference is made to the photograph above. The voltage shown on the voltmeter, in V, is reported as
55 V
